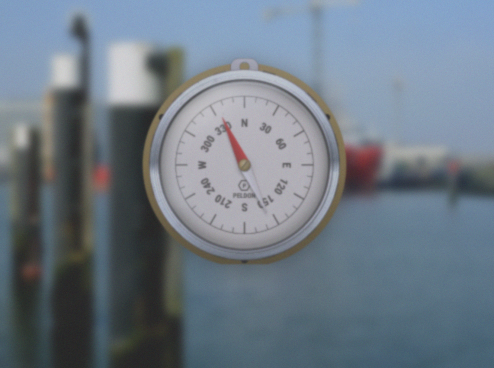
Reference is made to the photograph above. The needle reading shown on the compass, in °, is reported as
335 °
